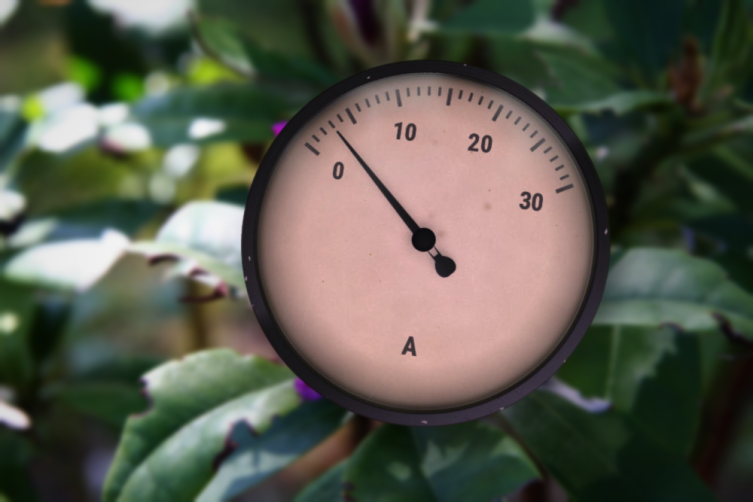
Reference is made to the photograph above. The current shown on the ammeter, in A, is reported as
3 A
